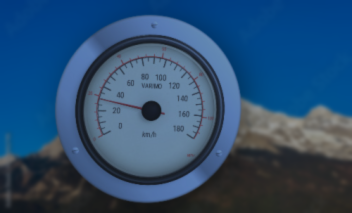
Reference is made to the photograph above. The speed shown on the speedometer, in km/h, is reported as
30 km/h
